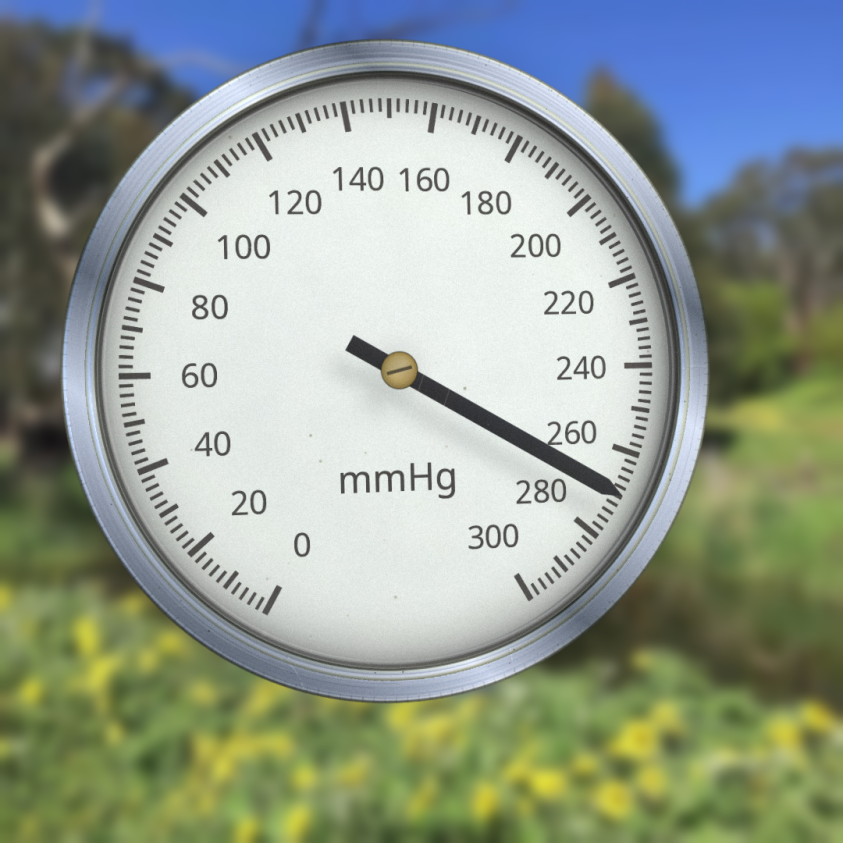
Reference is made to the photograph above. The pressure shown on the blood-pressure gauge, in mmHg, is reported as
270 mmHg
